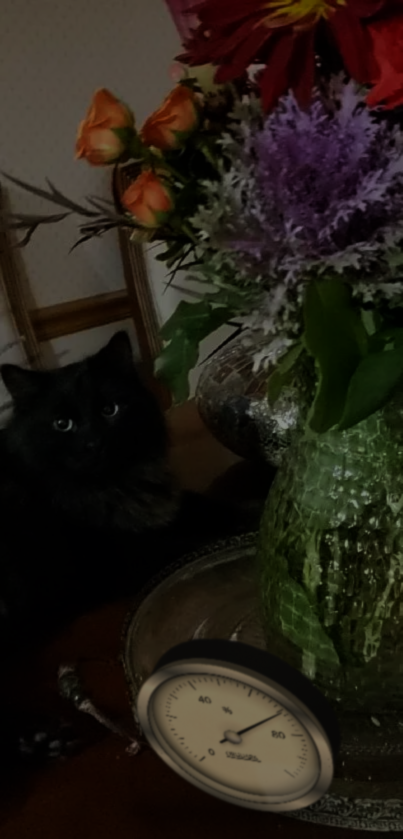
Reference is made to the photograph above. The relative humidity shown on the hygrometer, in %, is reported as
70 %
